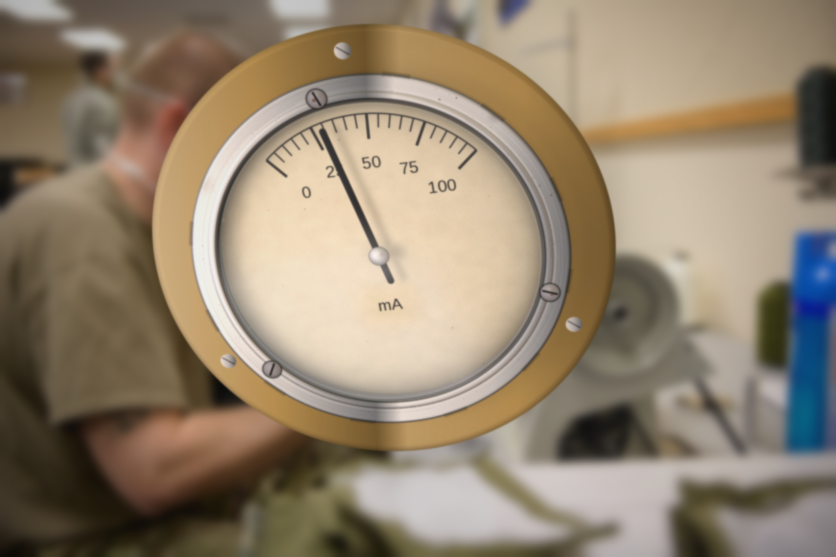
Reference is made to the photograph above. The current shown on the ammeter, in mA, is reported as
30 mA
